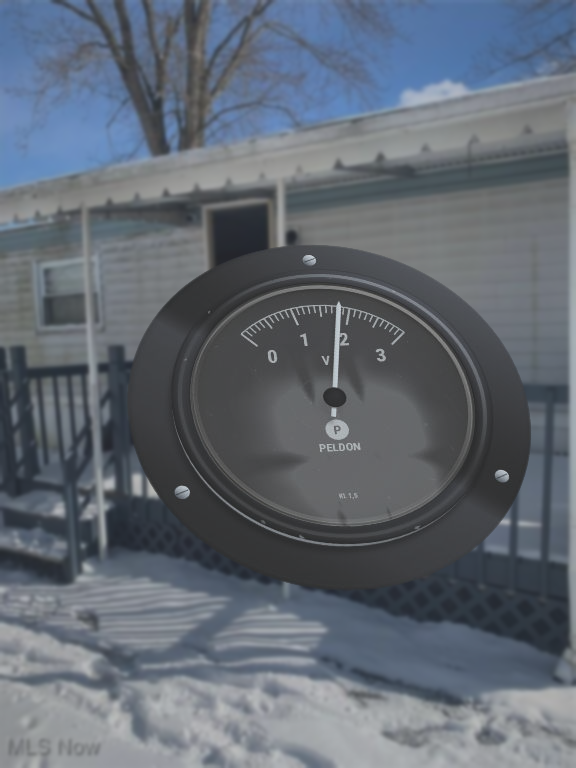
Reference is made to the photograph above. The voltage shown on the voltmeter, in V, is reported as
1.8 V
